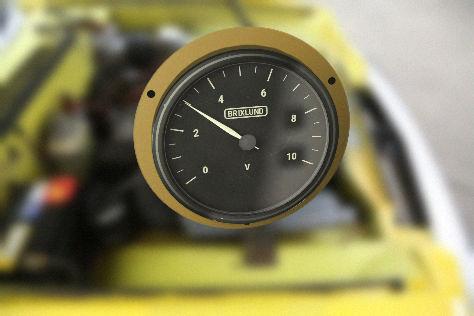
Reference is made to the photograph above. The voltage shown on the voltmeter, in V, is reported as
3 V
